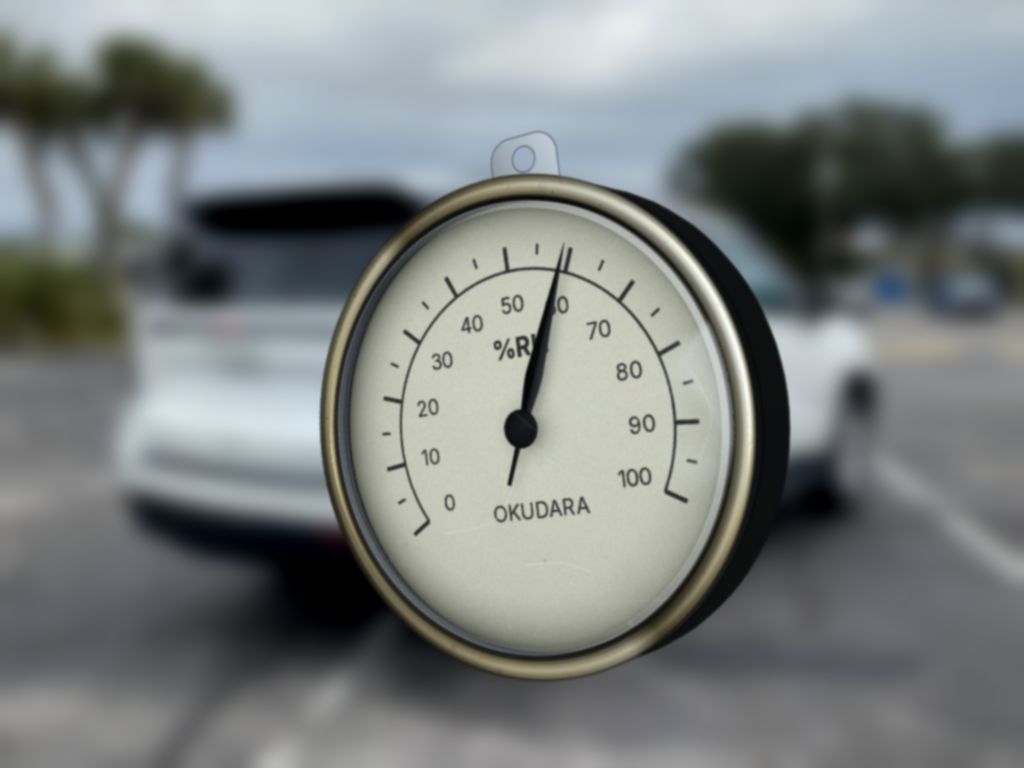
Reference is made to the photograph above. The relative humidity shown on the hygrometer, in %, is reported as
60 %
